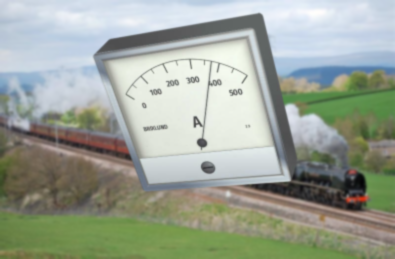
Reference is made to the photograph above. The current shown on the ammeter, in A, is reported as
375 A
